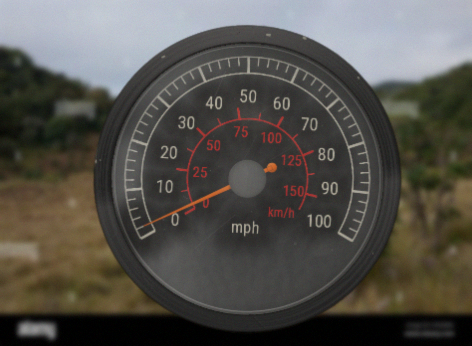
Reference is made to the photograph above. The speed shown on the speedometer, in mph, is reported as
2 mph
